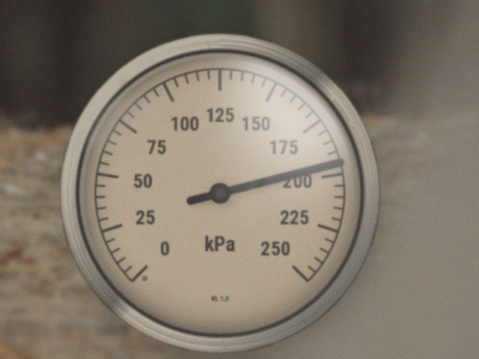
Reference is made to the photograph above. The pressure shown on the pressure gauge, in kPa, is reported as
195 kPa
